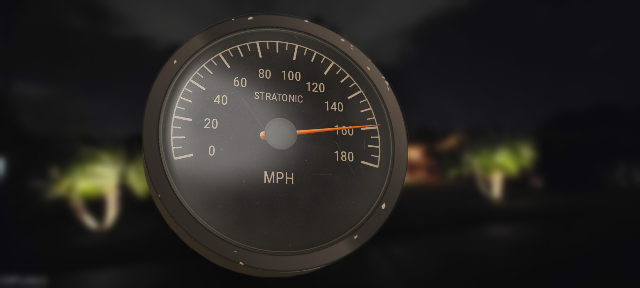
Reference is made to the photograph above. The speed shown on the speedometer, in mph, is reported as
160 mph
